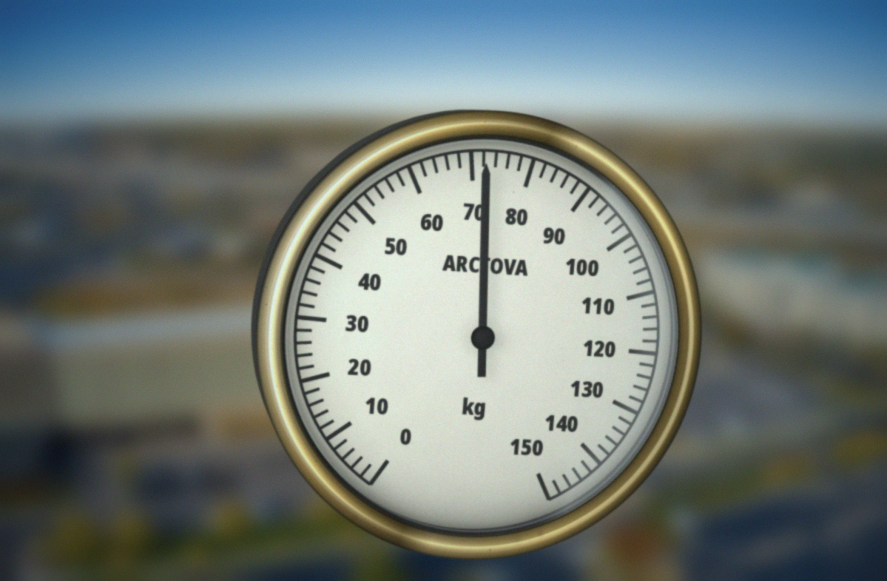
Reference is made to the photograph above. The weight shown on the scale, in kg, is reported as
72 kg
